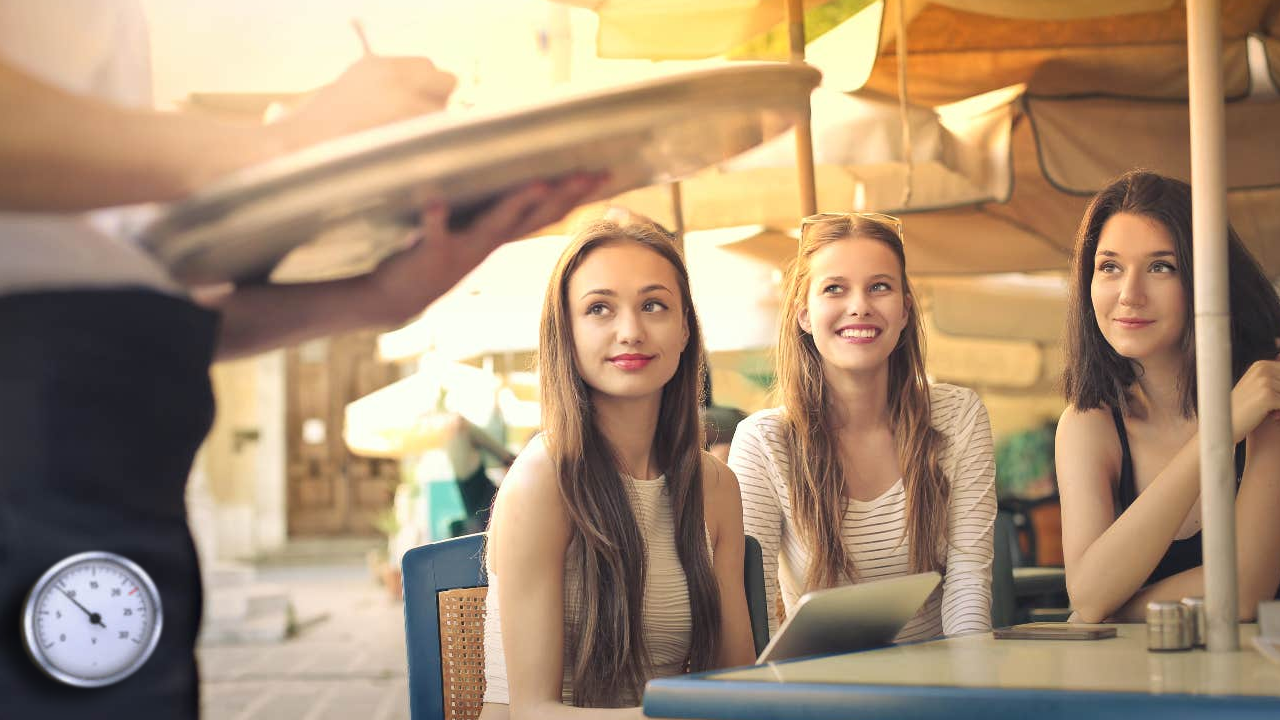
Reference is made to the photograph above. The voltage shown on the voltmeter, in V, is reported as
9 V
